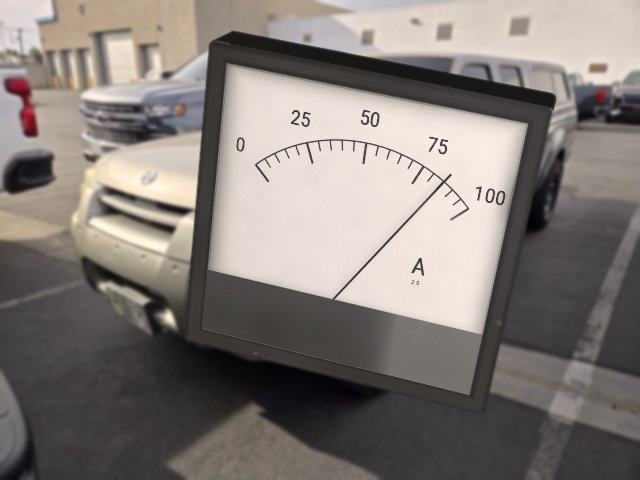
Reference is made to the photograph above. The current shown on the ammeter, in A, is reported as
85 A
